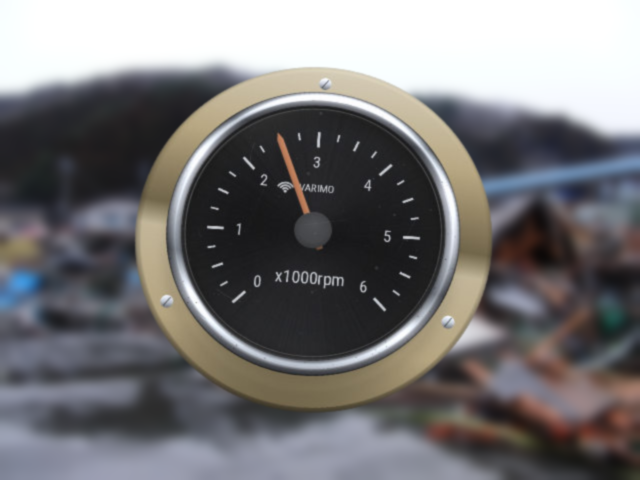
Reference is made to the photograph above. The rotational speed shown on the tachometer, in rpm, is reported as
2500 rpm
